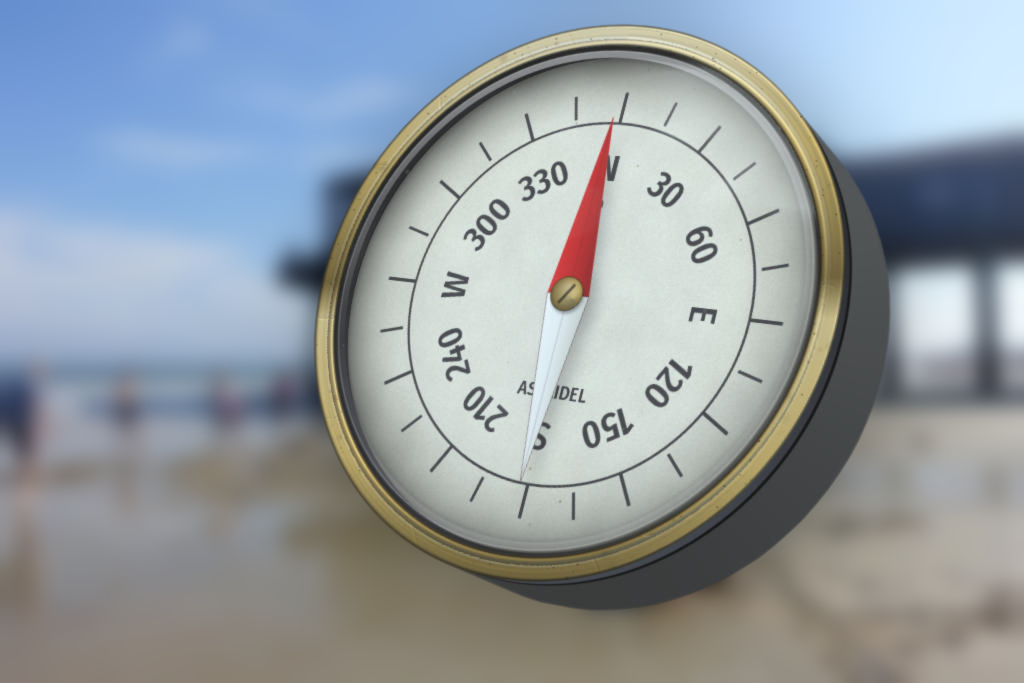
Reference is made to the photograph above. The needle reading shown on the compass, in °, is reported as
0 °
